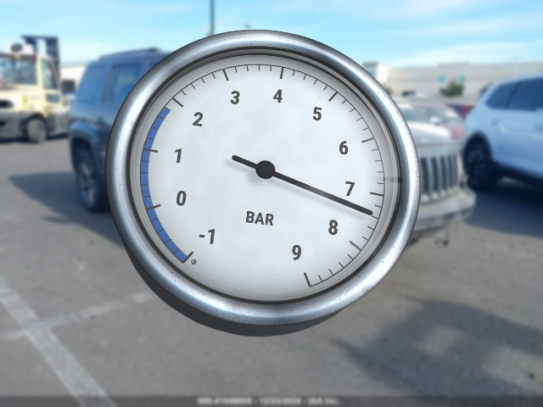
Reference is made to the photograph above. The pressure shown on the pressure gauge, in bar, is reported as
7.4 bar
